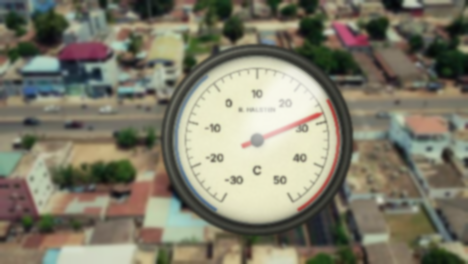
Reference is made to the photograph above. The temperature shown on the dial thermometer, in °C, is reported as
28 °C
